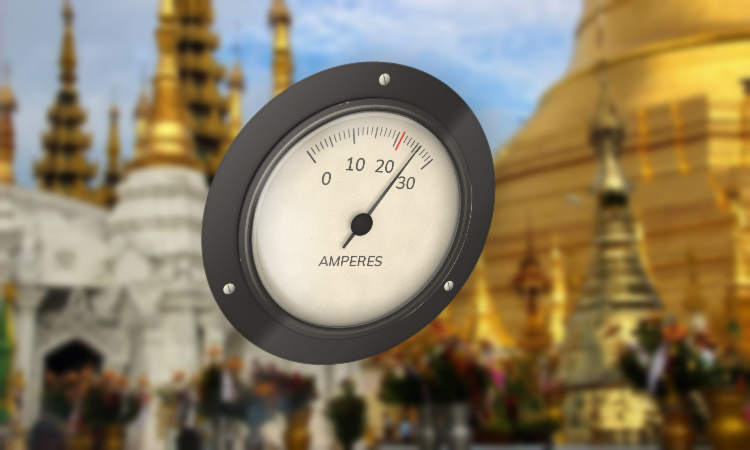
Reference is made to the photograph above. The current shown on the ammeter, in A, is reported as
25 A
